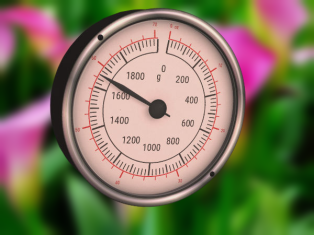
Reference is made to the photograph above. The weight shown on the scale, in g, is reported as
1660 g
